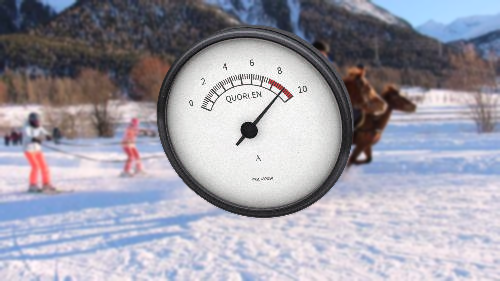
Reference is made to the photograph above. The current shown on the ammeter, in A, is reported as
9 A
